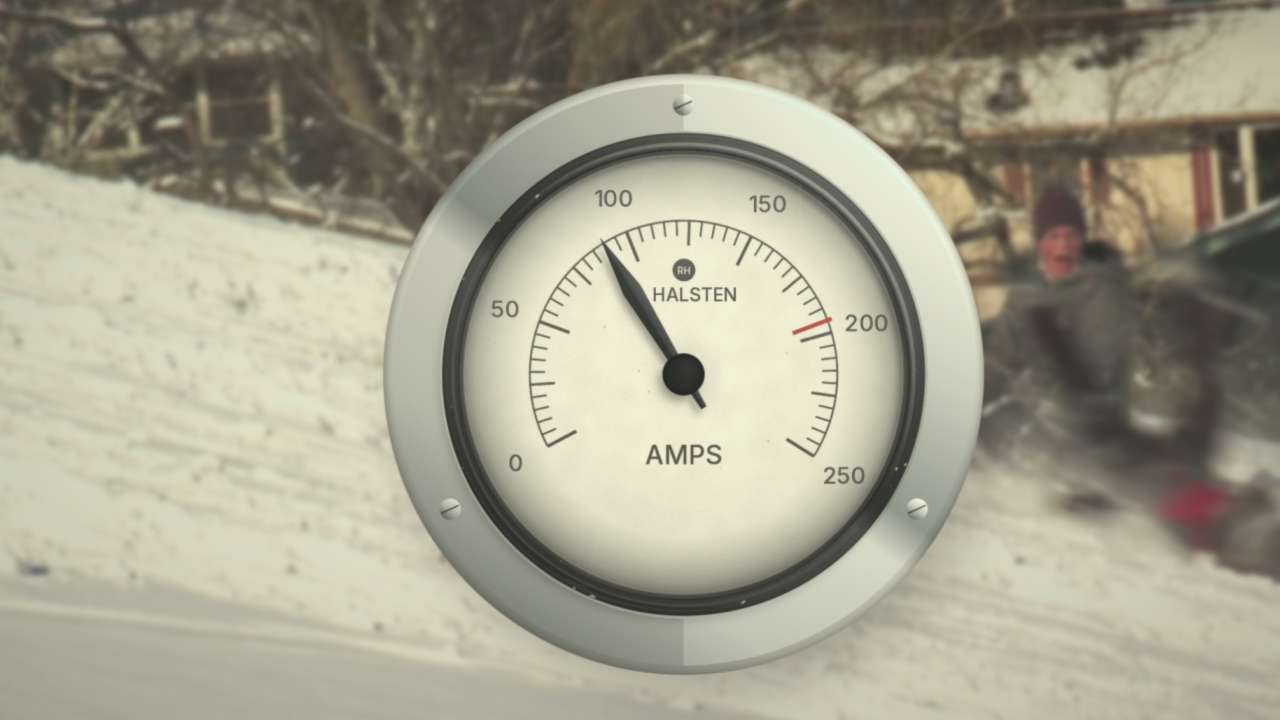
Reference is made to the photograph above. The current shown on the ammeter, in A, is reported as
90 A
